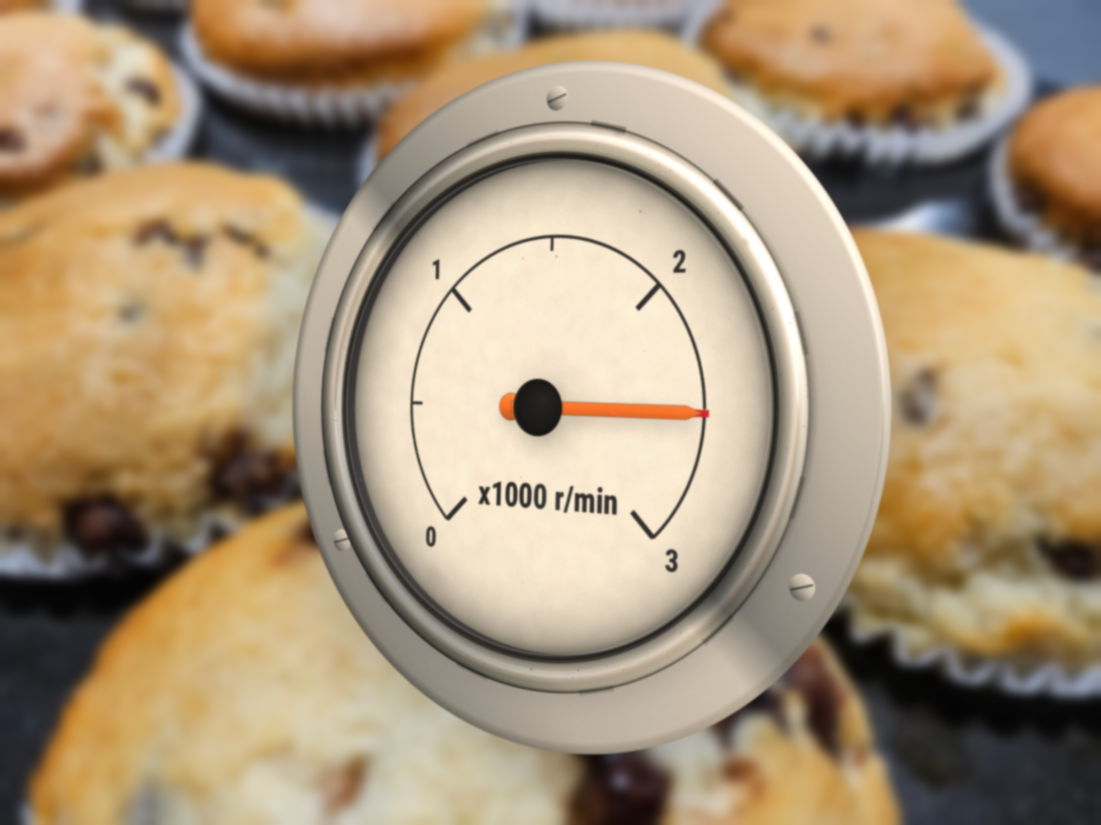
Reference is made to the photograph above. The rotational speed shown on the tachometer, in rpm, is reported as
2500 rpm
